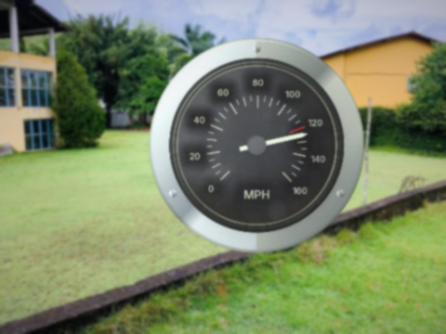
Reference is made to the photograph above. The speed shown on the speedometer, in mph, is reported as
125 mph
